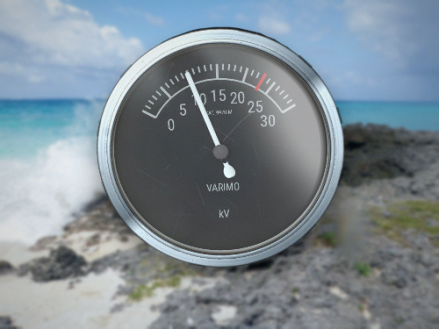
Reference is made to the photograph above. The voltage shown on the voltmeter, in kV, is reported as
10 kV
